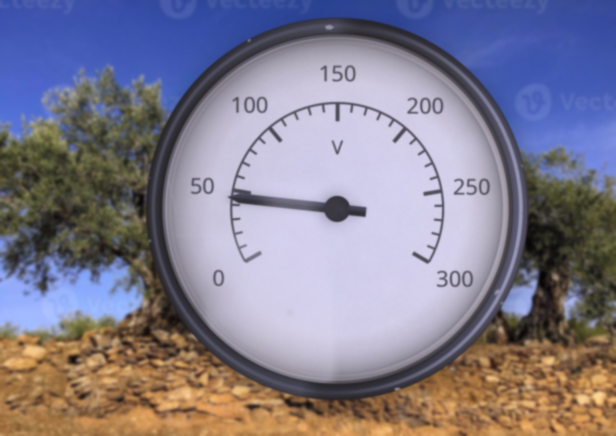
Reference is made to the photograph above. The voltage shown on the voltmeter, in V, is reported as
45 V
